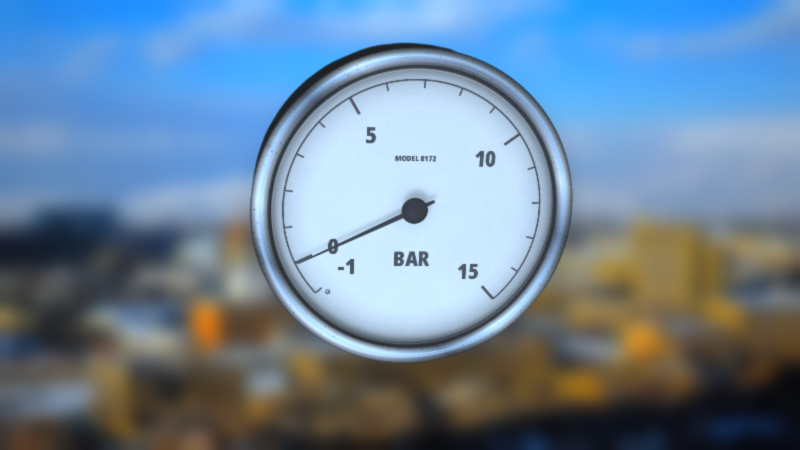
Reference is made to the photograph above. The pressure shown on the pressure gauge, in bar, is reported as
0 bar
